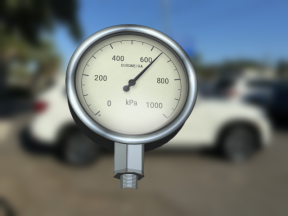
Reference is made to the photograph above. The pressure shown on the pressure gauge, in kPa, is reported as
650 kPa
